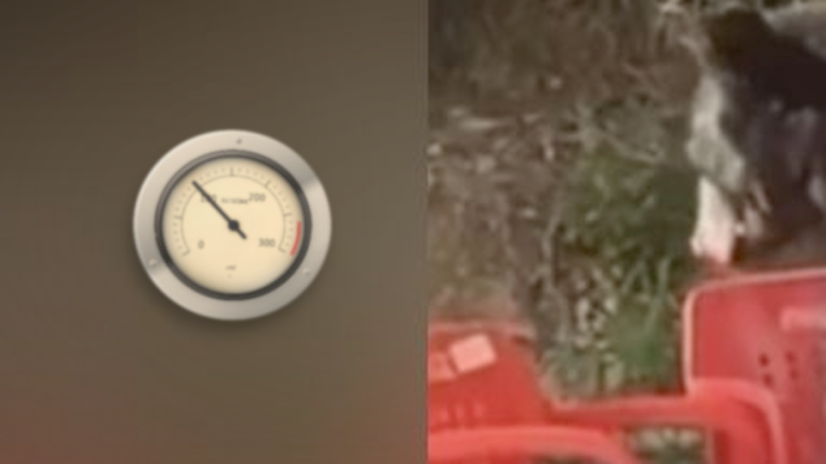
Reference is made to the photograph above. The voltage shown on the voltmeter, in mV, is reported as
100 mV
